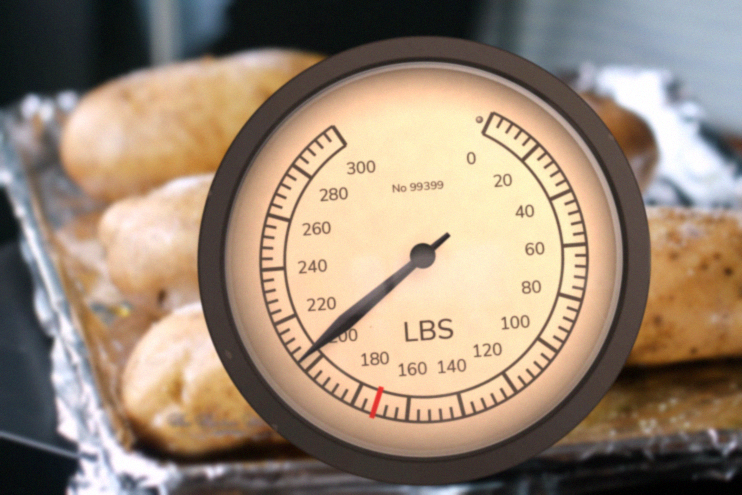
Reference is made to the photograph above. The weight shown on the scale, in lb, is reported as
204 lb
